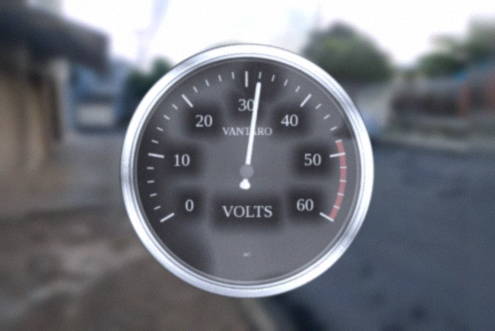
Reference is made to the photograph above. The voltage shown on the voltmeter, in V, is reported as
32 V
